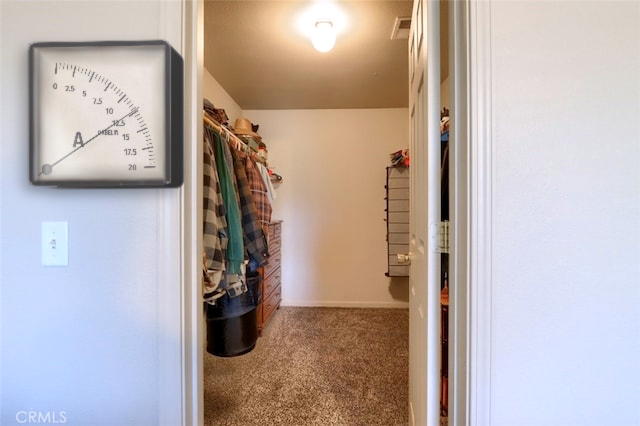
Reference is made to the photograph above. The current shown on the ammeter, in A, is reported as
12.5 A
